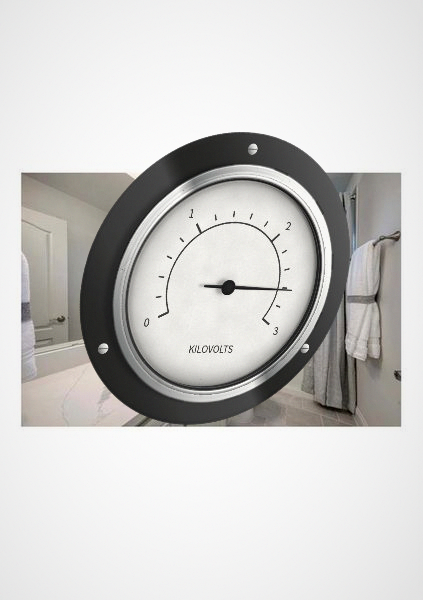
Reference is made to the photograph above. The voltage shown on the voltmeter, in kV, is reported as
2.6 kV
